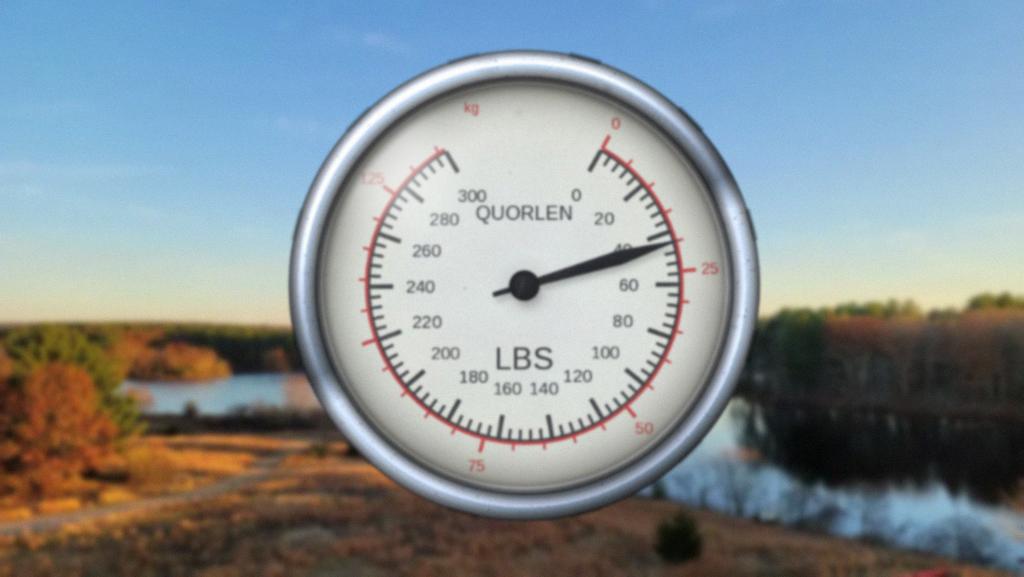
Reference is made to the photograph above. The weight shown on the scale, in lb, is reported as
44 lb
